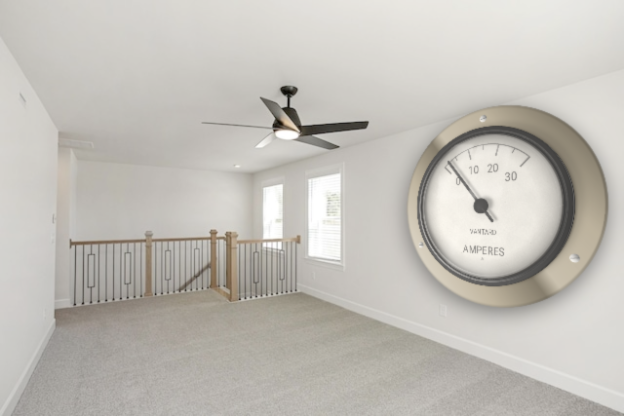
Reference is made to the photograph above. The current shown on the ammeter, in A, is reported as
2.5 A
